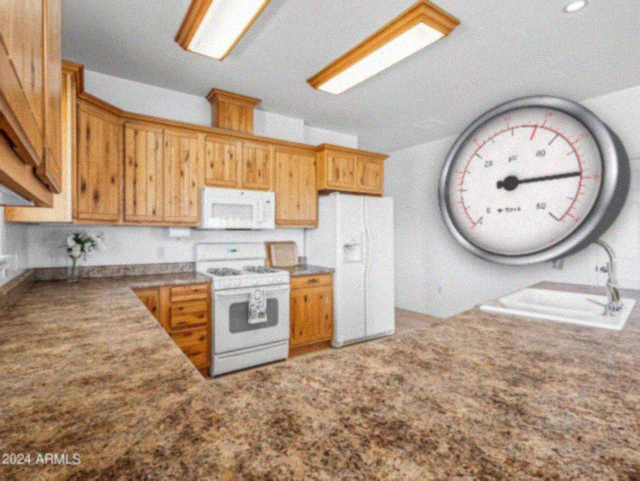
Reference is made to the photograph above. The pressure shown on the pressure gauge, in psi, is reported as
50 psi
